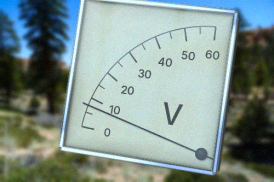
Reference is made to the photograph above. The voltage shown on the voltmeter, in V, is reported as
7.5 V
